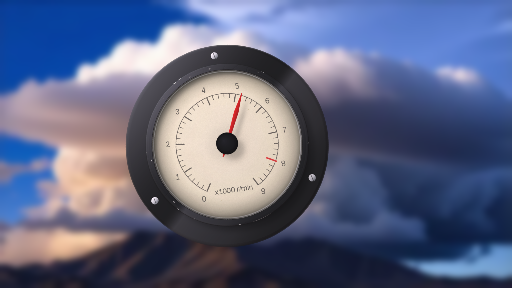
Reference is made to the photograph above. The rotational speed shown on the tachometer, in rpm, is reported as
5200 rpm
